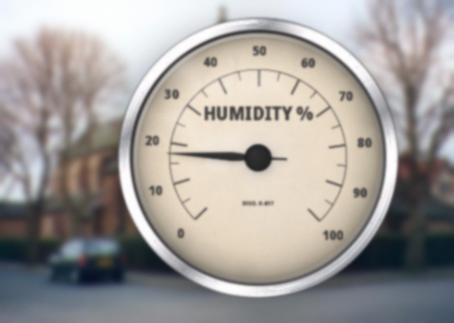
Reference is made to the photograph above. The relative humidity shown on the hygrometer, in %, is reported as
17.5 %
